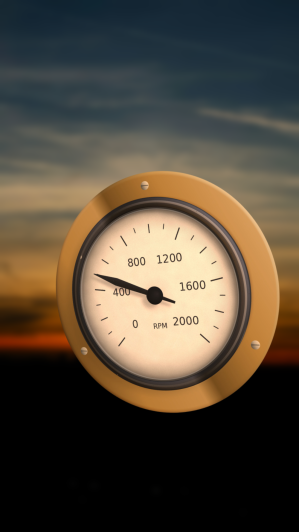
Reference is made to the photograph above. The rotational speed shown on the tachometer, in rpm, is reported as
500 rpm
